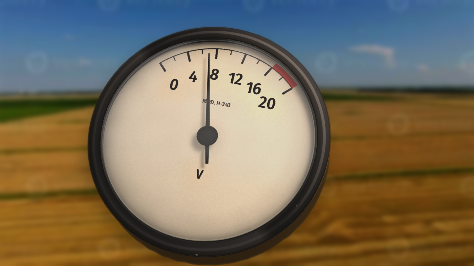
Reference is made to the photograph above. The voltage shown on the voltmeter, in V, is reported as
7 V
